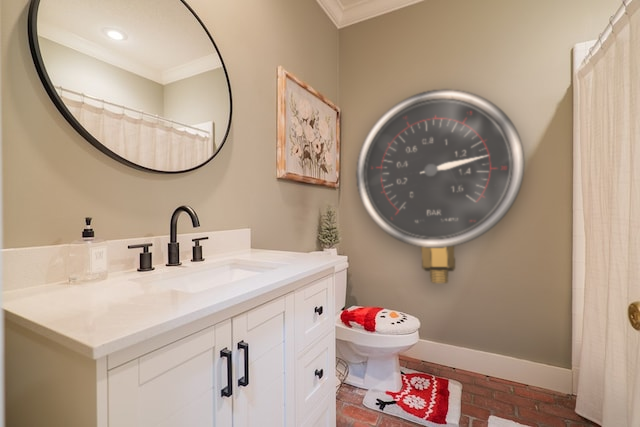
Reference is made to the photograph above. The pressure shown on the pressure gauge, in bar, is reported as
1.3 bar
